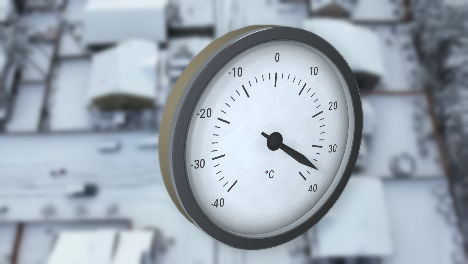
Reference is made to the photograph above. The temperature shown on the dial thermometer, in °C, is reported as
36 °C
